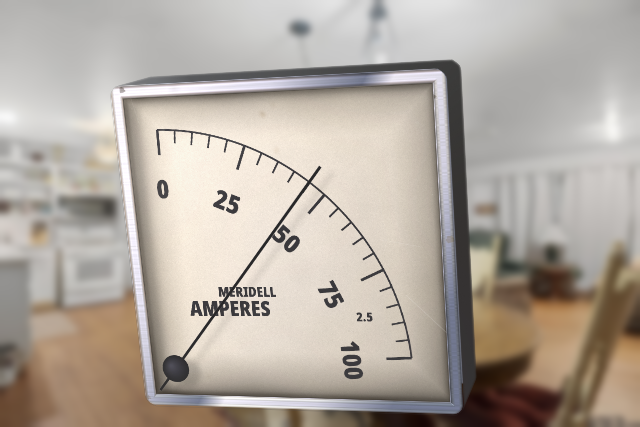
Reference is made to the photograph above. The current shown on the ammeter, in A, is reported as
45 A
